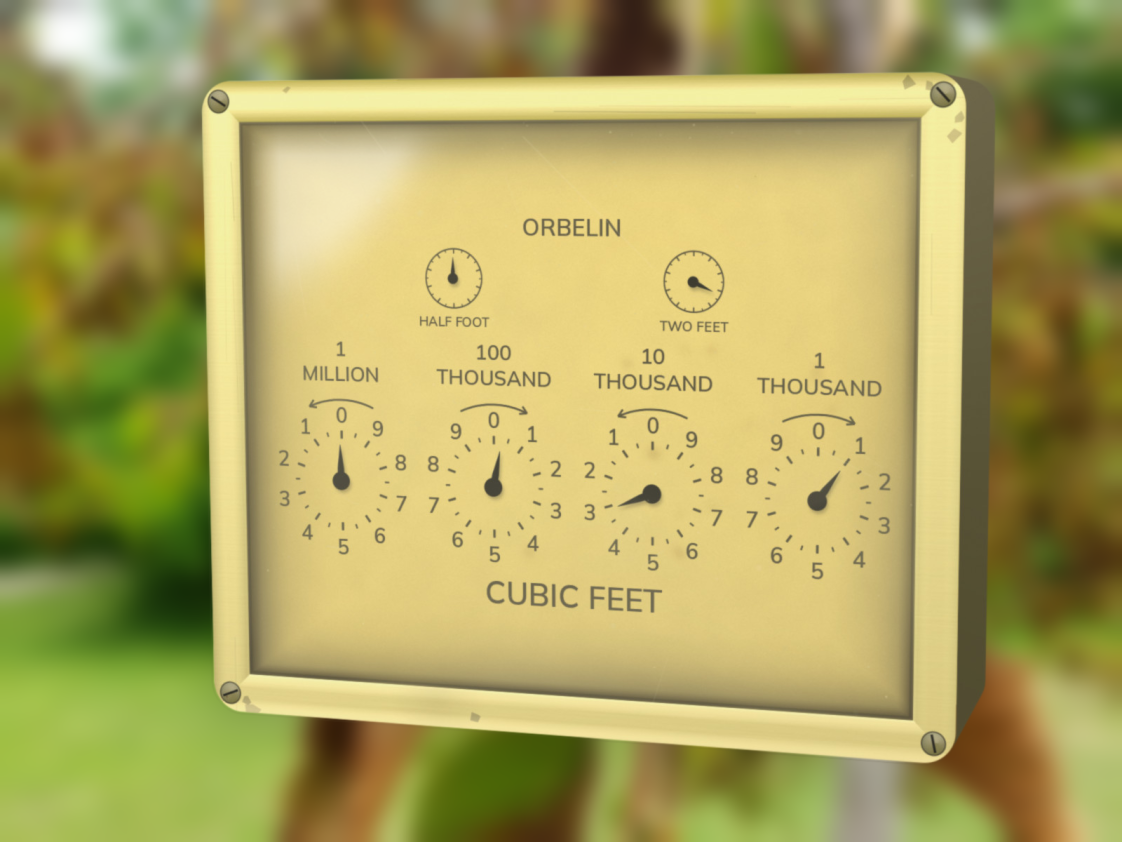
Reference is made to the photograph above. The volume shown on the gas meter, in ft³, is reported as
3100 ft³
